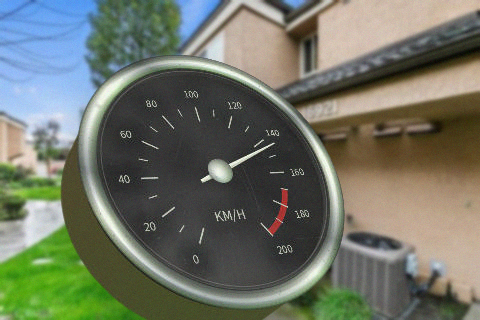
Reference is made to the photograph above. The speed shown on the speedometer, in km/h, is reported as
145 km/h
